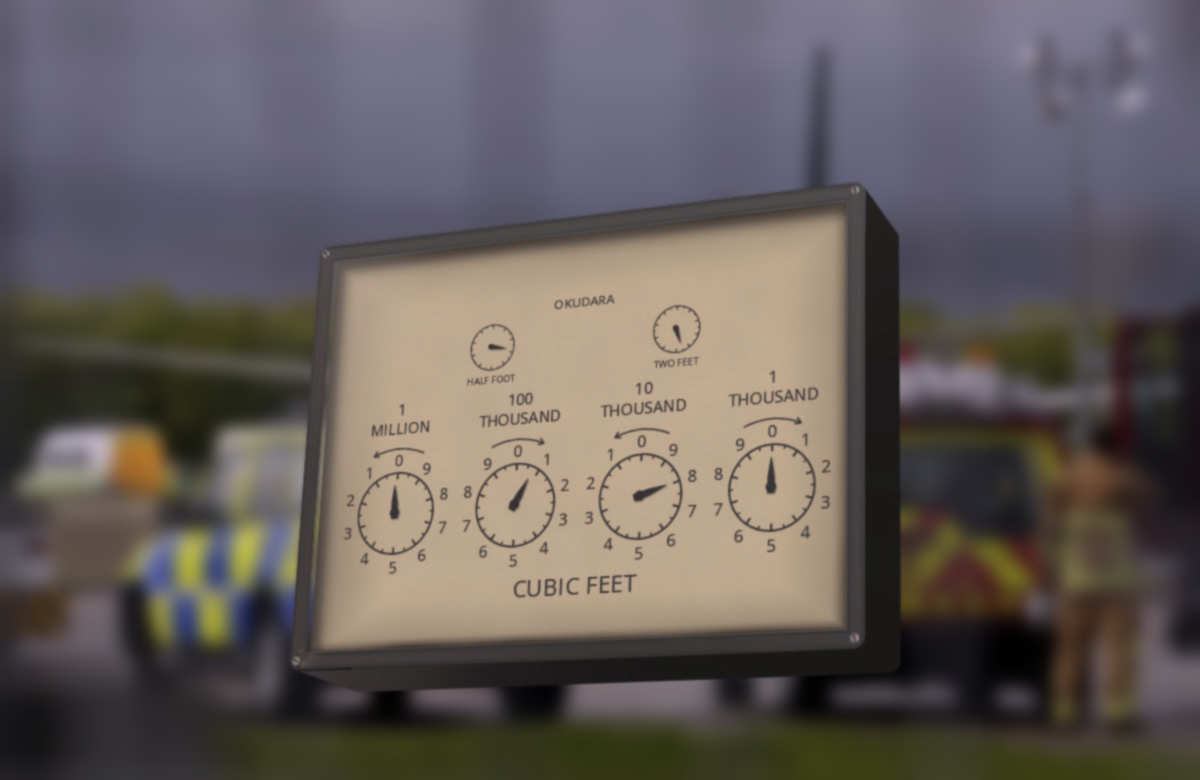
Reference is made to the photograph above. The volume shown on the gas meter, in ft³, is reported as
8000 ft³
